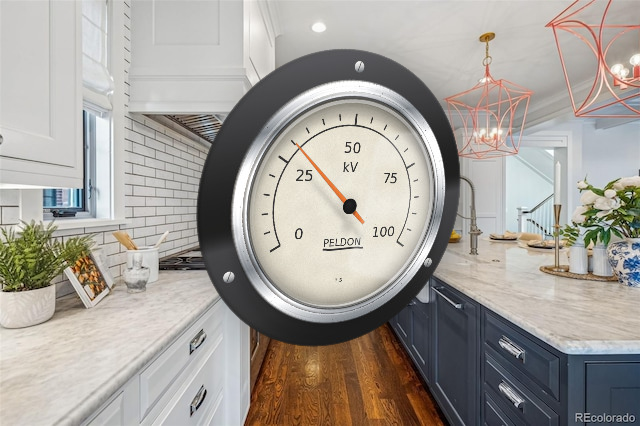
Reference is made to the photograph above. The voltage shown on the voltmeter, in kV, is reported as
30 kV
